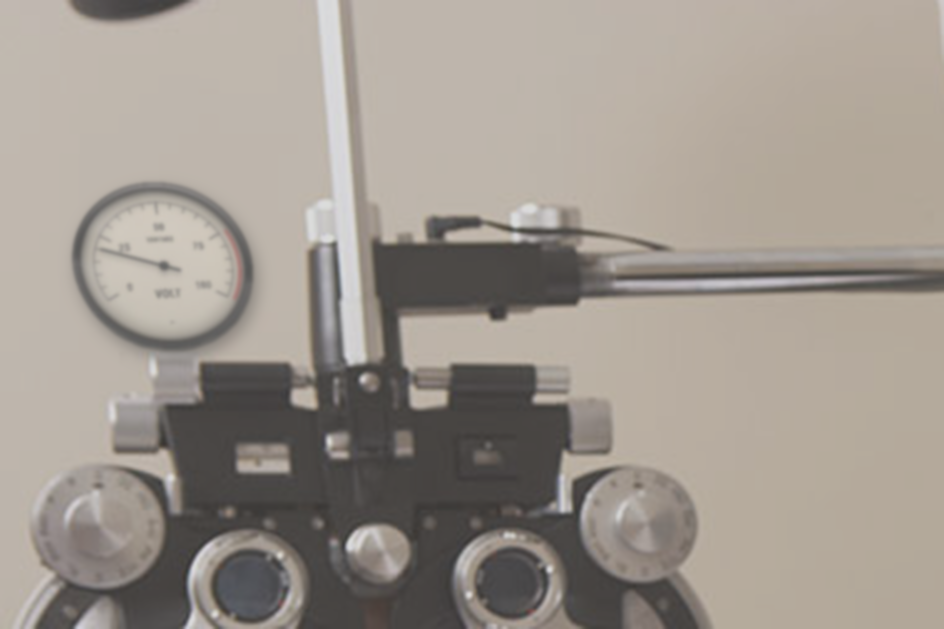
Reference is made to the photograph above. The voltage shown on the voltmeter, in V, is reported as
20 V
